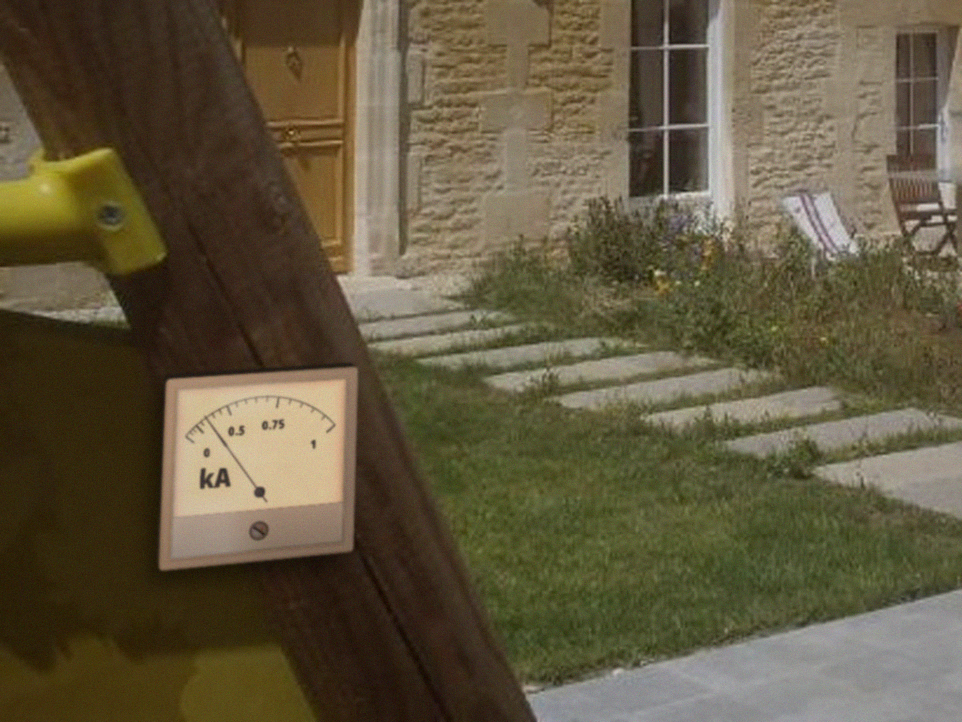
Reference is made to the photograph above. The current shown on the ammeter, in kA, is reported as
0.35 kA
